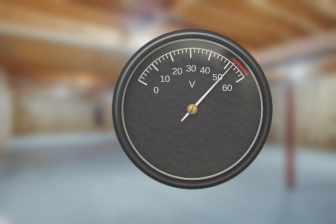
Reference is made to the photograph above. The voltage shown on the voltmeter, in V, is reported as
52 V
